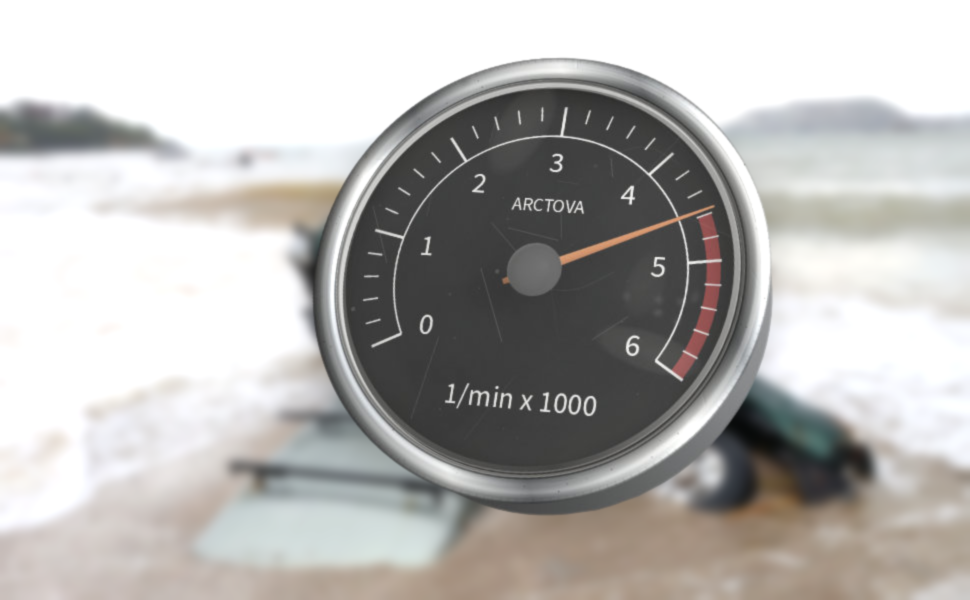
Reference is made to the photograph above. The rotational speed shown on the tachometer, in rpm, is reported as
4600 rpm
